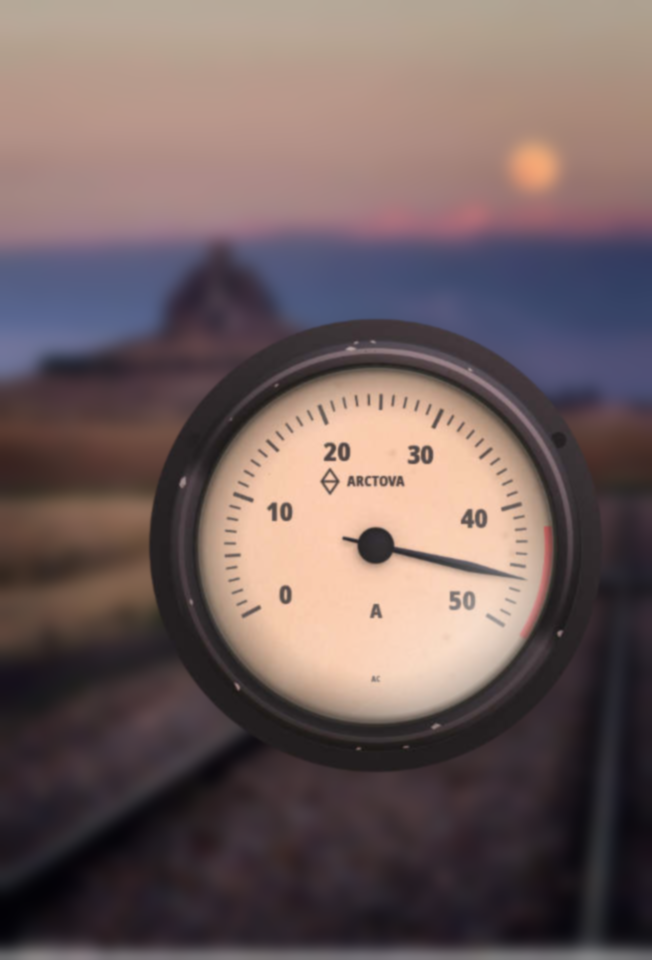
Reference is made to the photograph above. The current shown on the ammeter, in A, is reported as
46 A
